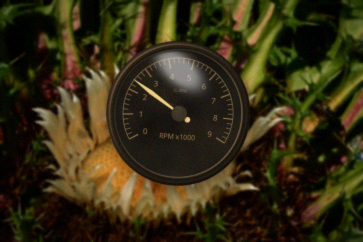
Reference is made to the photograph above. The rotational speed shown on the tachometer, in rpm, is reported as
2400 rpm
